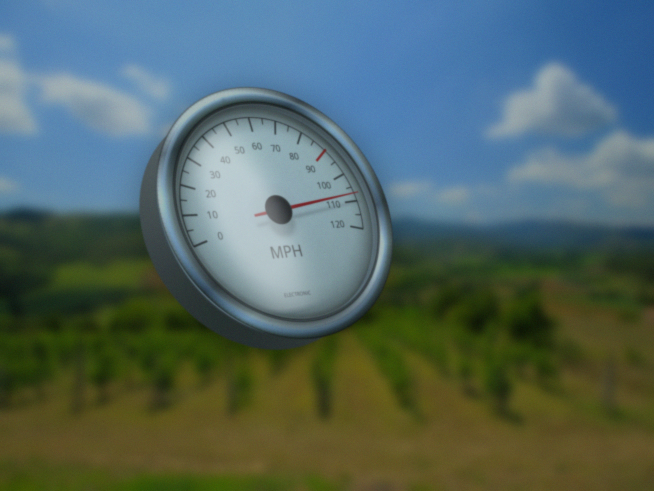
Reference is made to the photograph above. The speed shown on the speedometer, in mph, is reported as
107.5 mph
